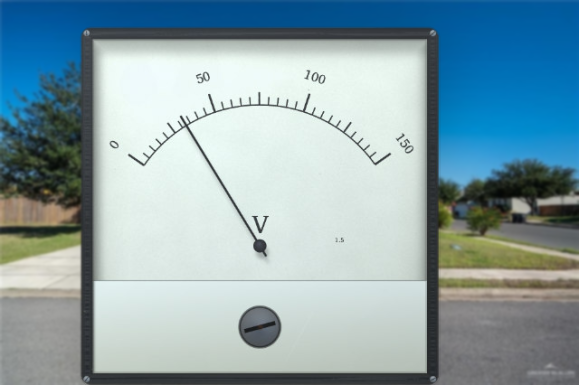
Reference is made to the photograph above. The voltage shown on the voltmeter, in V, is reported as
32.5 V
